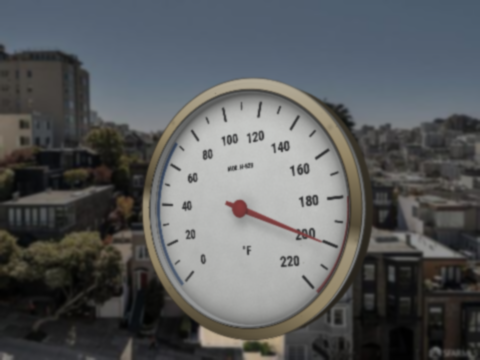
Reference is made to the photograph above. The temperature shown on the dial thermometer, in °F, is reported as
200 °F
